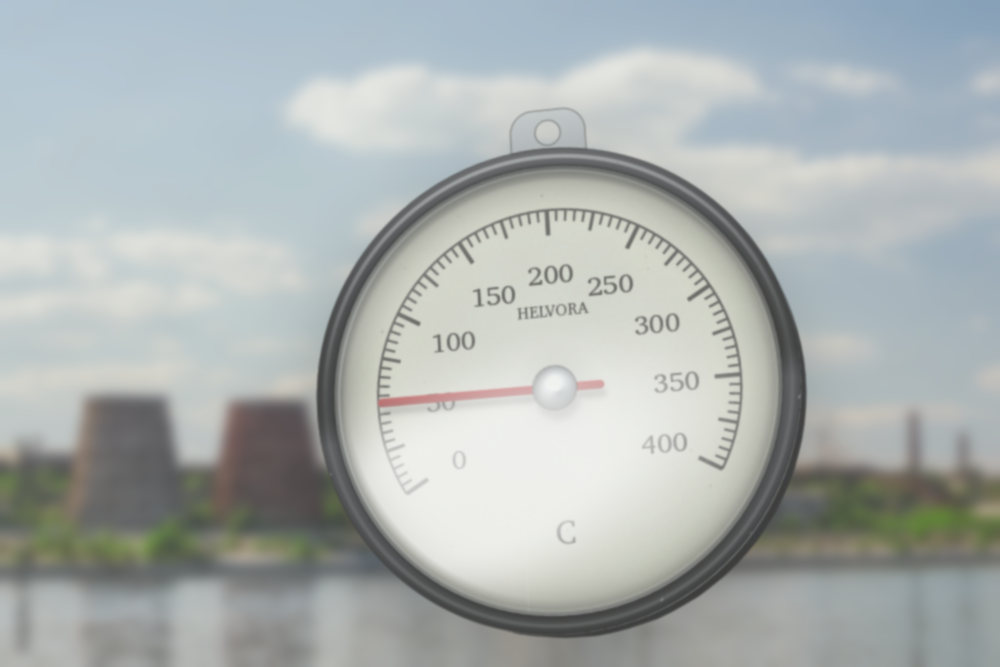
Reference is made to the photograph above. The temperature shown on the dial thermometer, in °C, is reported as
50 °C
